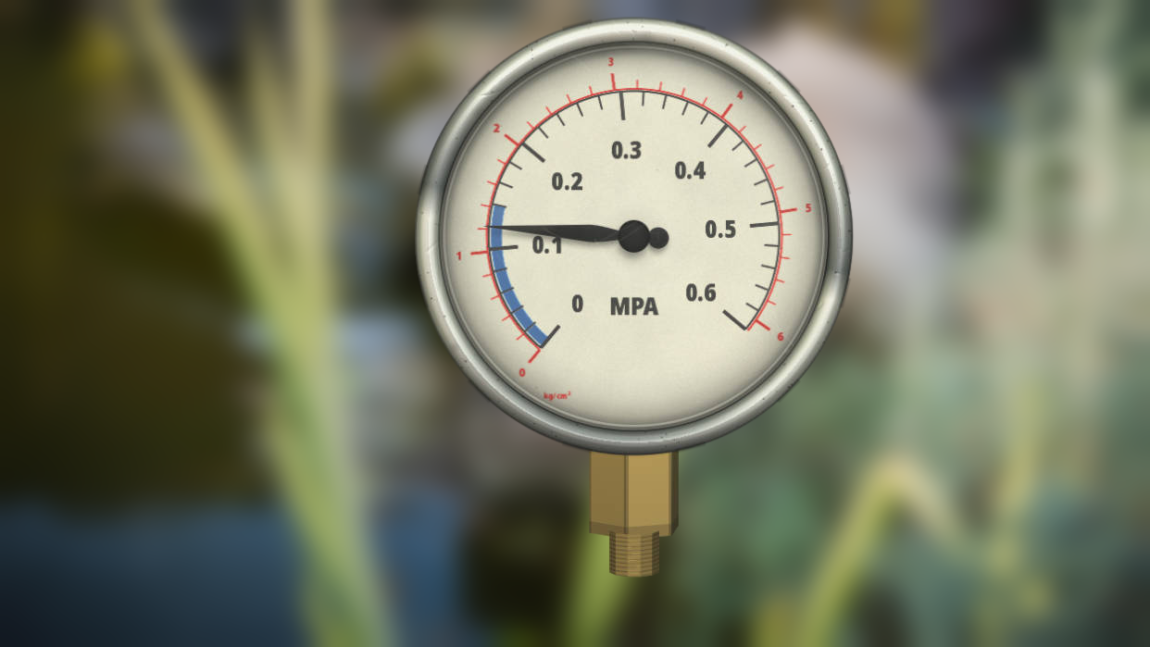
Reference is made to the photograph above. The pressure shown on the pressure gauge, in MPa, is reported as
0.12 MPa
